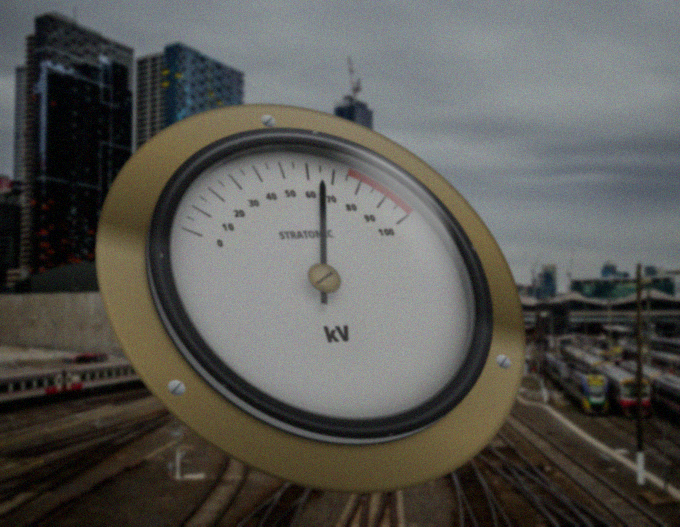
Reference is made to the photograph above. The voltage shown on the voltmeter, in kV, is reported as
65 kV
